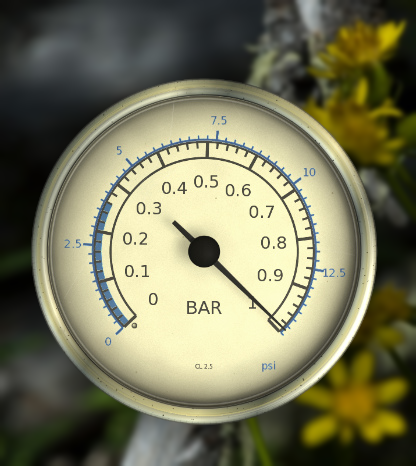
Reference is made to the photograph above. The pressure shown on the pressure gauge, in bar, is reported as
0.99 bar
